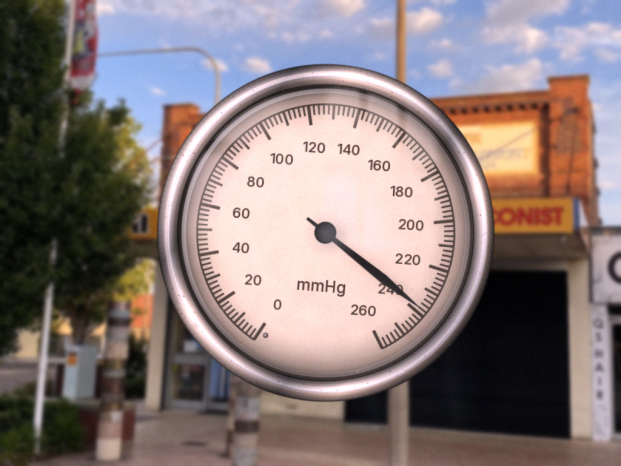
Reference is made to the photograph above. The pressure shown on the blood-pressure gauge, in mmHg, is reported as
238 mmHg
